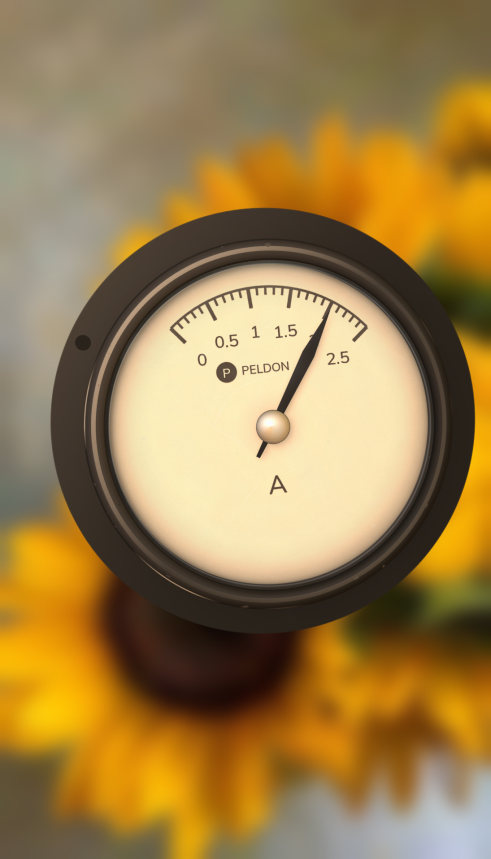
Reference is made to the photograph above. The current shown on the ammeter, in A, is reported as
2 A
